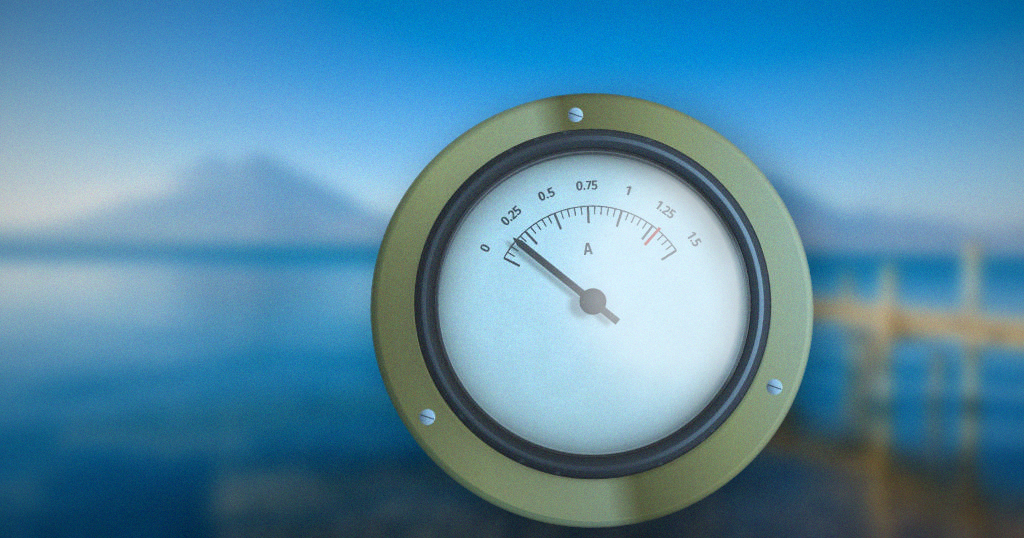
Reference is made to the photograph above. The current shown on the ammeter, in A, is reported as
0.15 A
